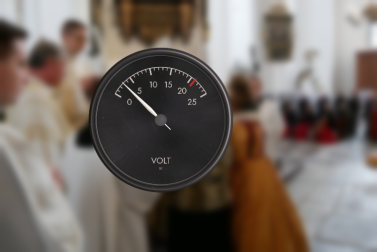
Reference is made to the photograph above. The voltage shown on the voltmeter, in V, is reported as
3 V
